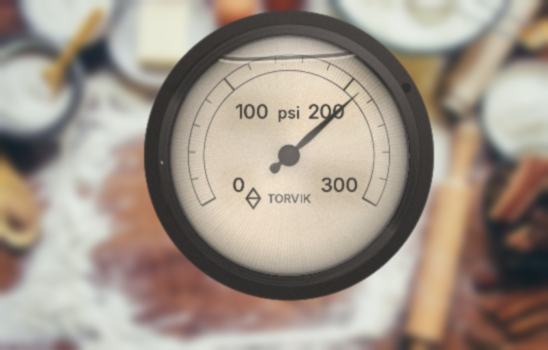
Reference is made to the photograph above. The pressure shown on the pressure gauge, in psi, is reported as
210 psi
